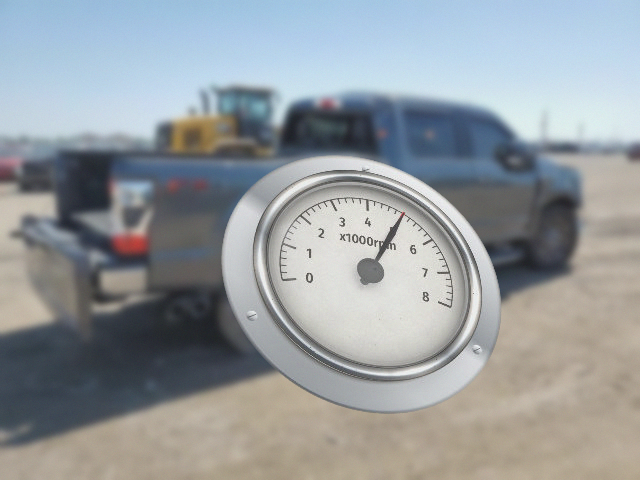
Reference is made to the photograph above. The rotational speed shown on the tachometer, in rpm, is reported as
5000 rpm
